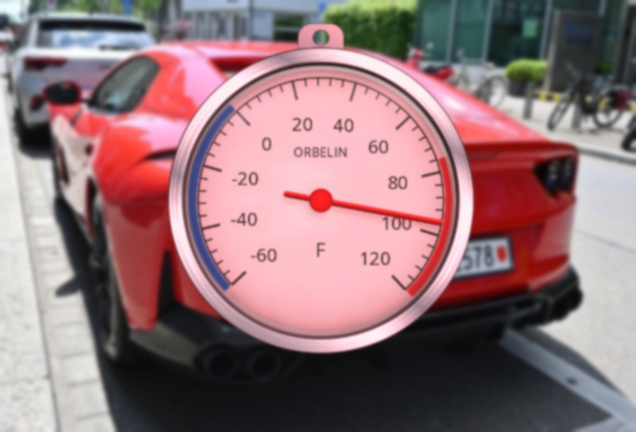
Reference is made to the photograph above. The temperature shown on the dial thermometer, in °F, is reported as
96 °F
